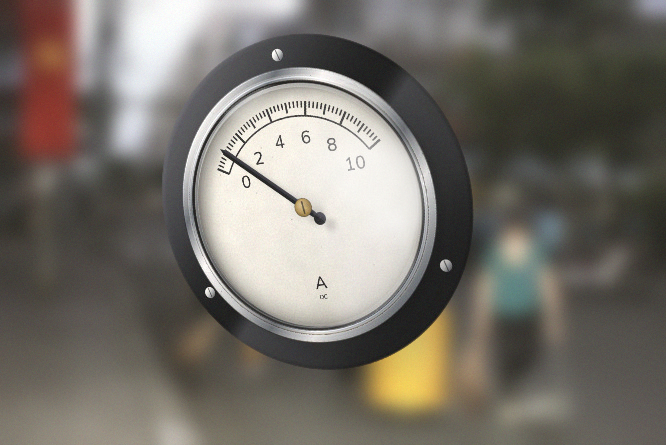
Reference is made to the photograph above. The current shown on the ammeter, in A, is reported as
1 A
